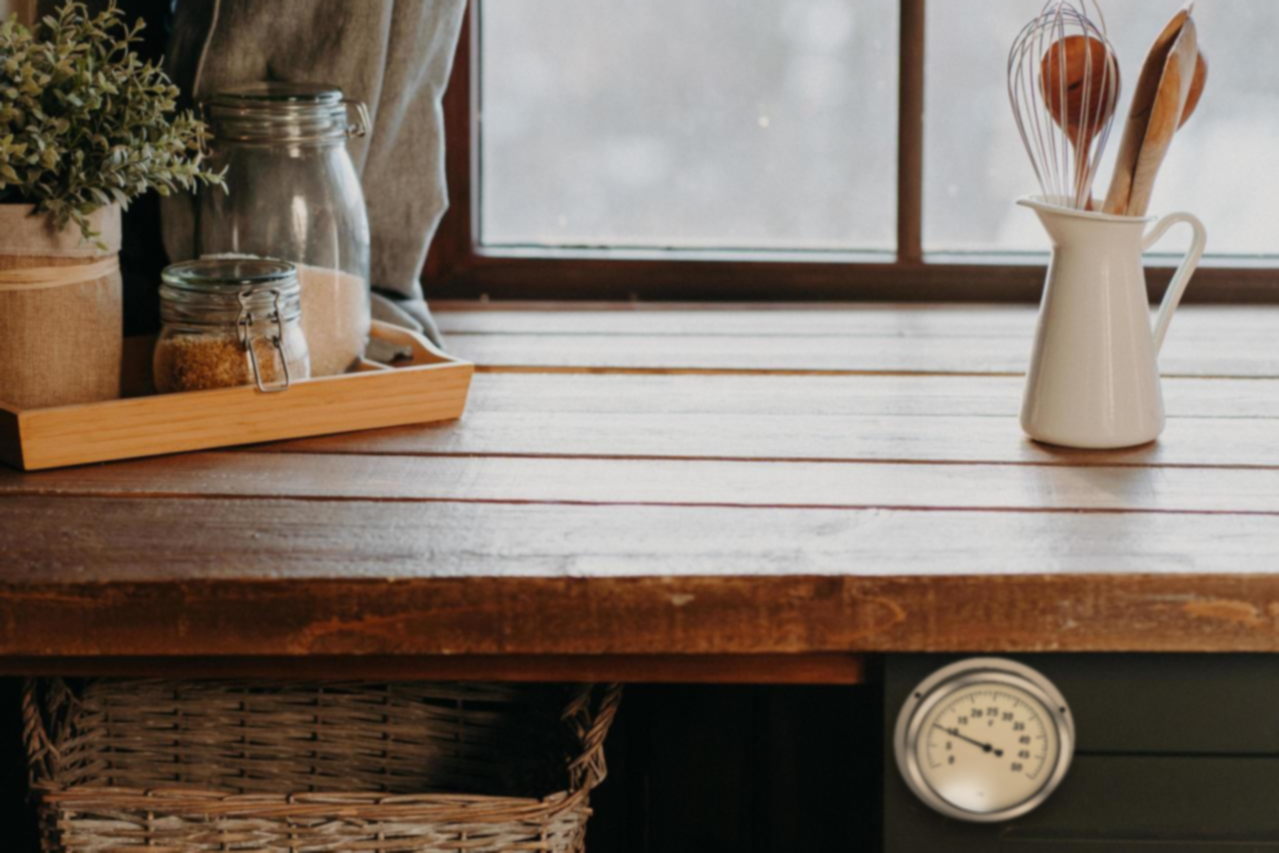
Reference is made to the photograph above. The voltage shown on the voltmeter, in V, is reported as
10 V
